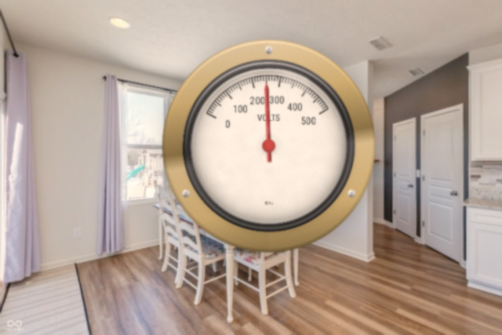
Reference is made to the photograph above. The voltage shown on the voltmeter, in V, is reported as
250 V
